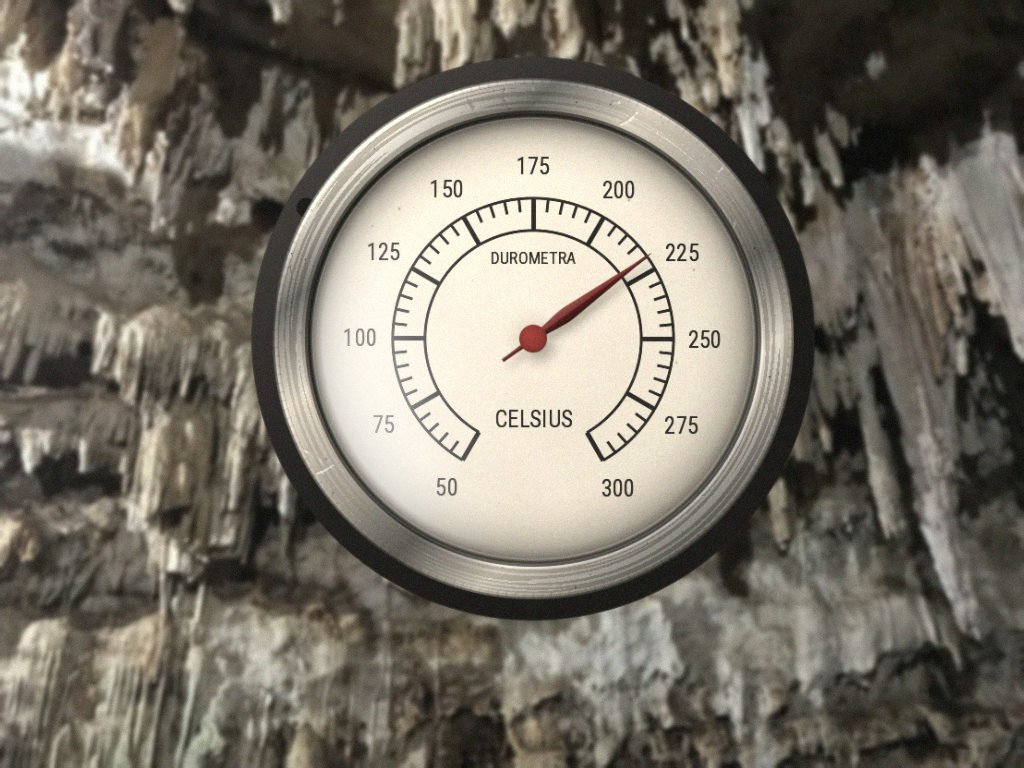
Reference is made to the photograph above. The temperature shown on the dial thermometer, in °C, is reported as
220 °C
